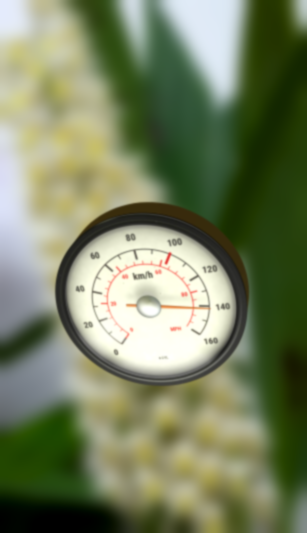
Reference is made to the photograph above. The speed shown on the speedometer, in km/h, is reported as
140 km/h
